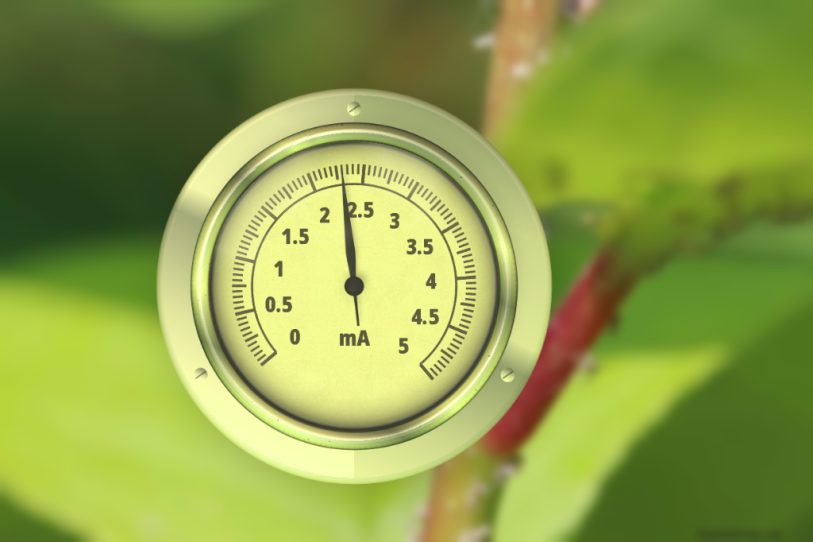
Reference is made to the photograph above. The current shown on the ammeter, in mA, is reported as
2.3 mA
